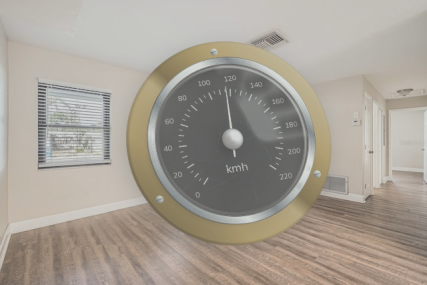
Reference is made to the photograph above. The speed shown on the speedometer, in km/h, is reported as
115 km/h
